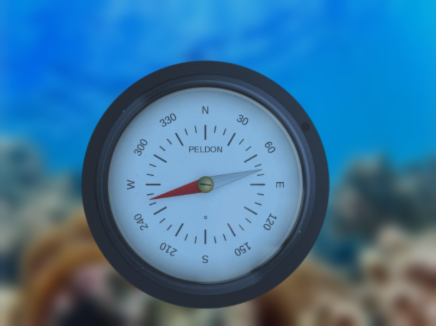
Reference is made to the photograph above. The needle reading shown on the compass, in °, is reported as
255 °
